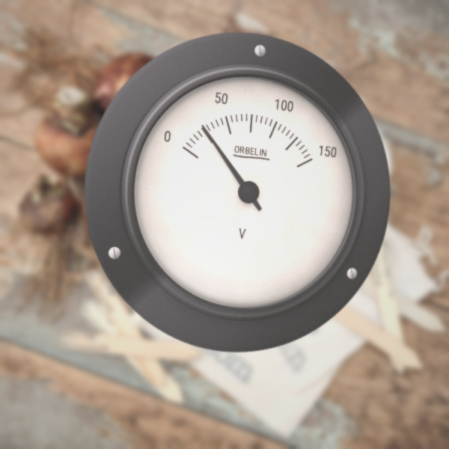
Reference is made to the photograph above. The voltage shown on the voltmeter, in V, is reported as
25 V
